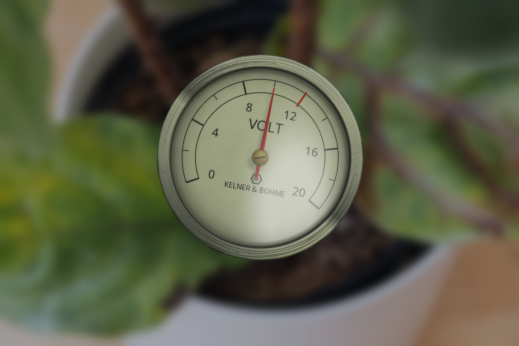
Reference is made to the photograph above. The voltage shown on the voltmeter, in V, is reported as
10 V
